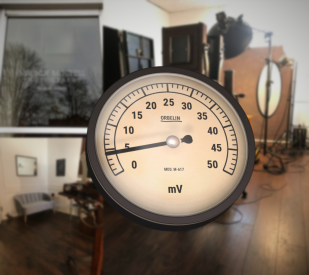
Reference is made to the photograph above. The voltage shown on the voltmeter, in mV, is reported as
4 mV
